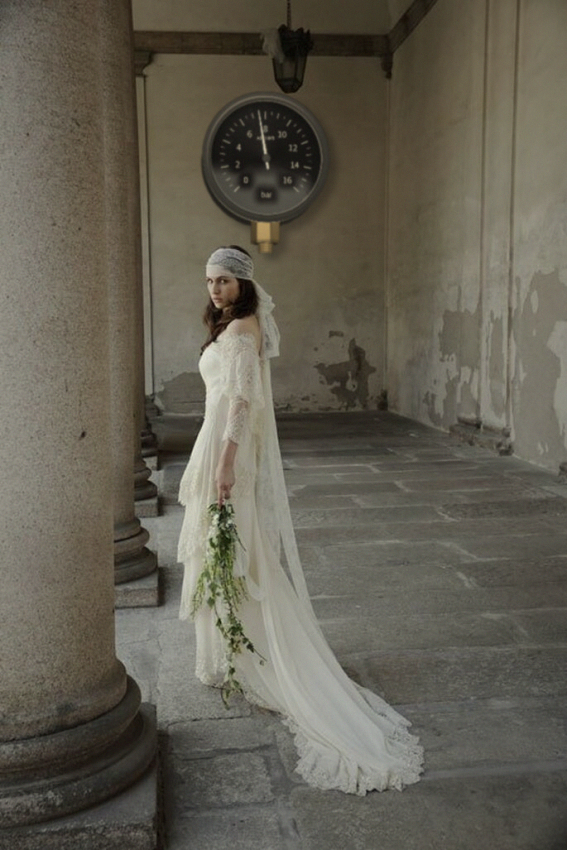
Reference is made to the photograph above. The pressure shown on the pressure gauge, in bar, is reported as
7.5 bar
